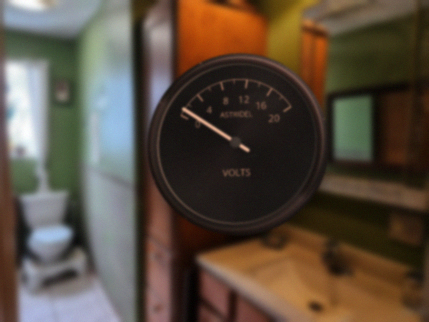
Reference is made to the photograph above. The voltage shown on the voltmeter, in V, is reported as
1 V
